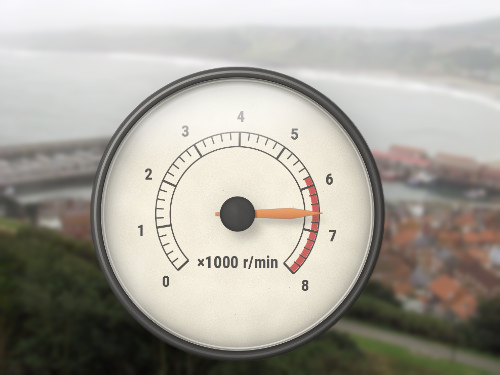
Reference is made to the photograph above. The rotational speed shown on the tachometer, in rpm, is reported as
6600 rpm
